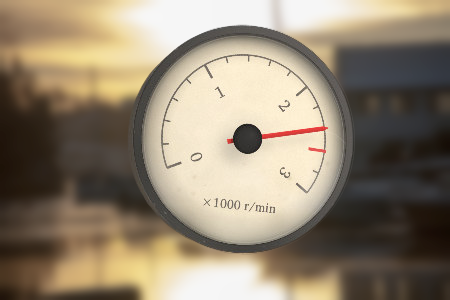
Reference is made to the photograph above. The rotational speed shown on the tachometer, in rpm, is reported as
2400 rpm
